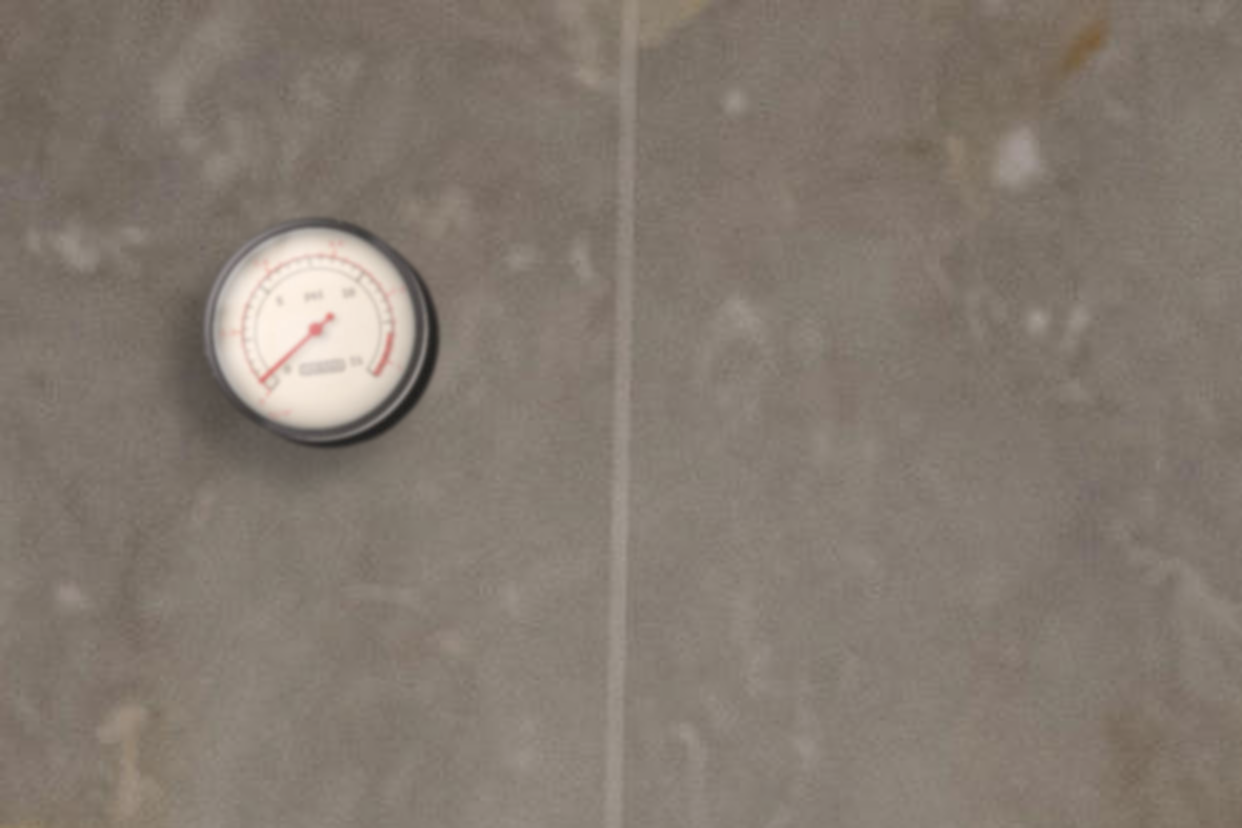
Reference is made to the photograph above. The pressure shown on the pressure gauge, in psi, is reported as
0.5 psi
